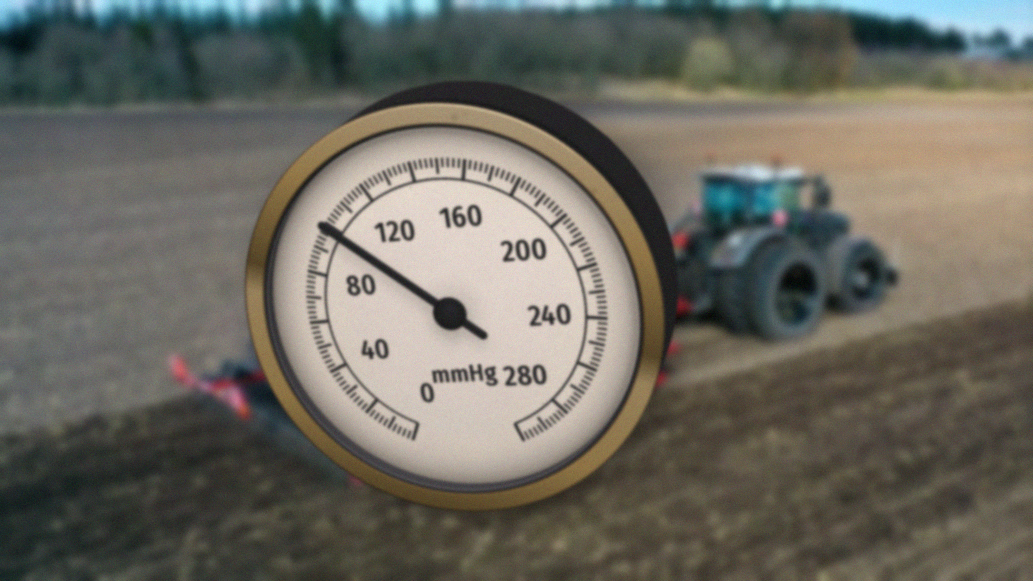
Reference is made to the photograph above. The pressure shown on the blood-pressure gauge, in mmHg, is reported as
100 mmHg
